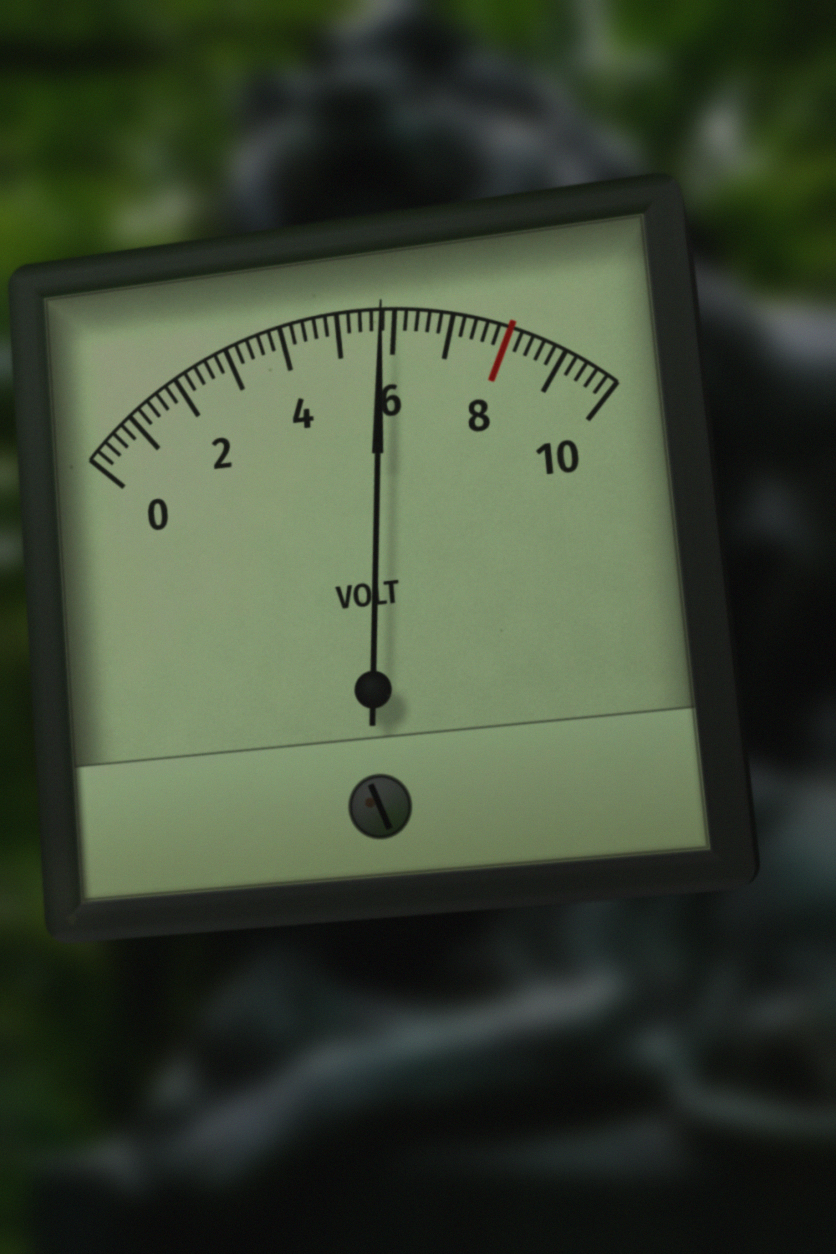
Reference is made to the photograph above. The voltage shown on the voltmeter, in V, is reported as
5.8 V
